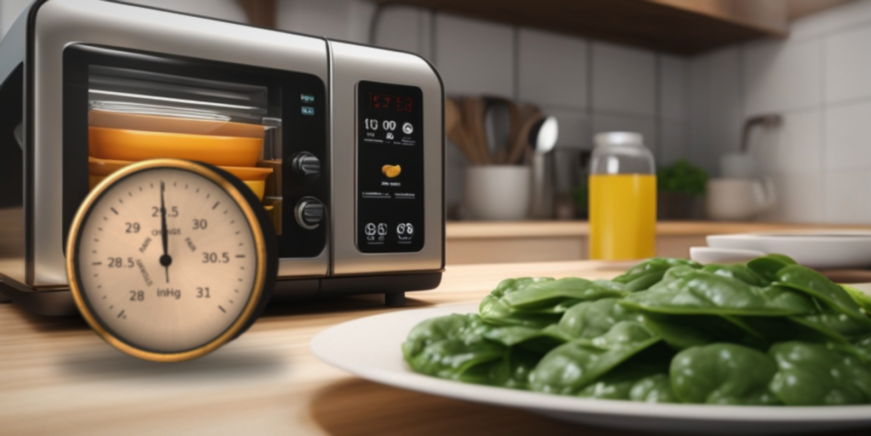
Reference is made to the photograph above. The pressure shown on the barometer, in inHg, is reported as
29.5 inHg
